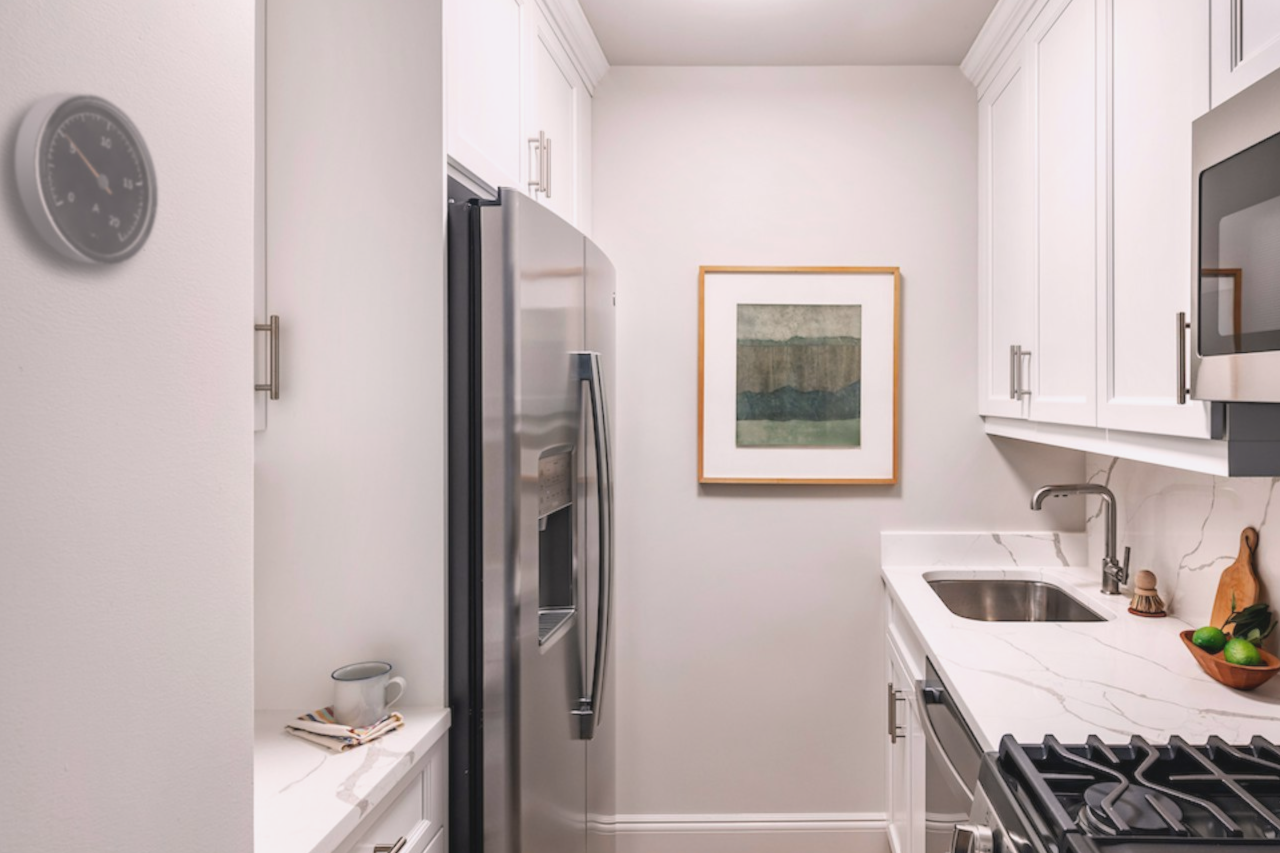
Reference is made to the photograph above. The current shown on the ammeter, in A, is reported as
5 A
